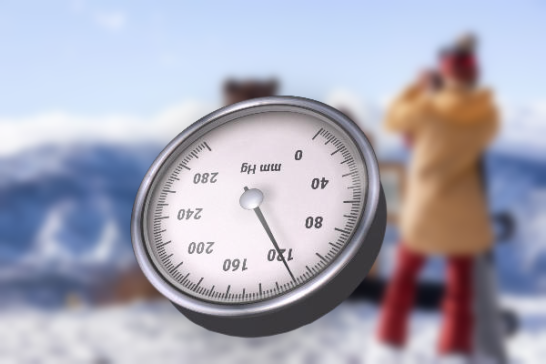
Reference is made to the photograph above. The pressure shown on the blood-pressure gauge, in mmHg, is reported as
120 mmHg
